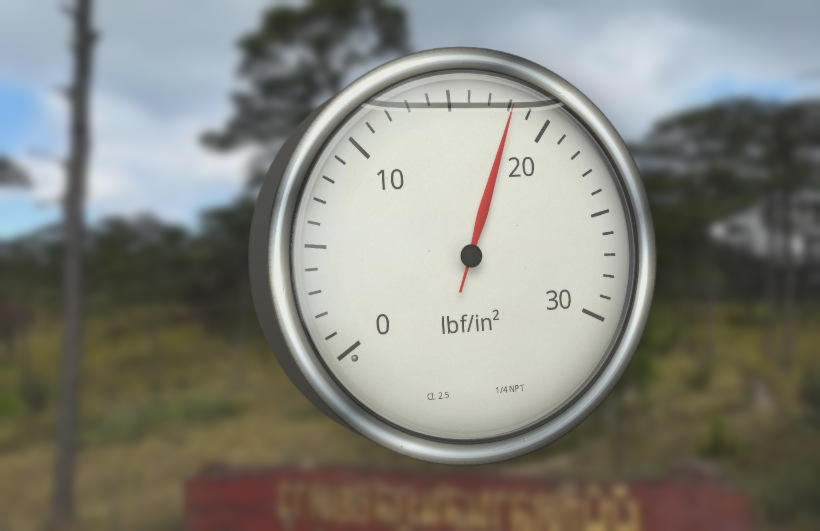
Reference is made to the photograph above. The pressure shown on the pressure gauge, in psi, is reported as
18 psi
